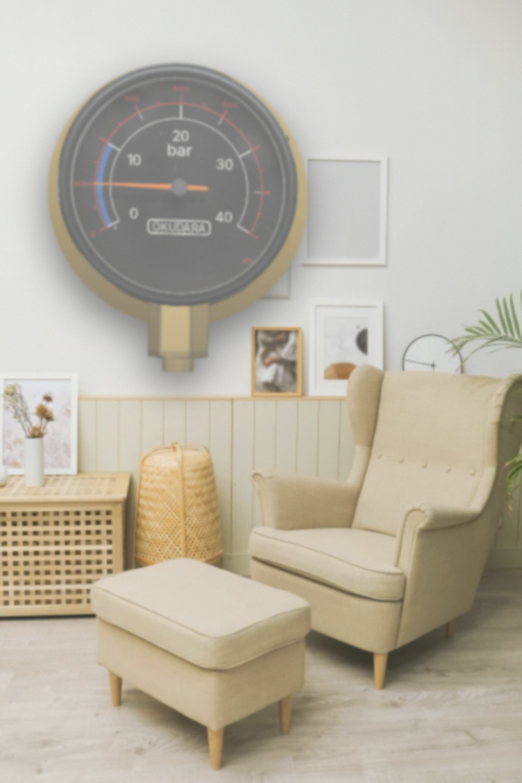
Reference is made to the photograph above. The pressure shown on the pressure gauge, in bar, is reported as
5 bar
